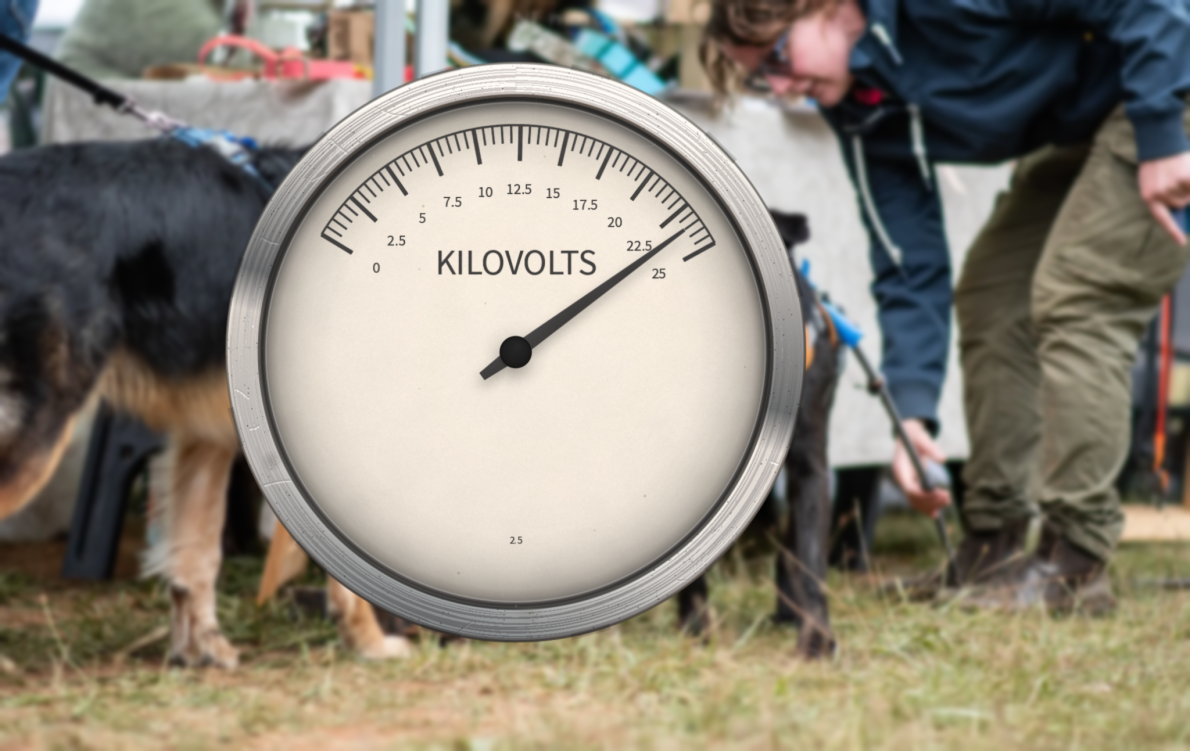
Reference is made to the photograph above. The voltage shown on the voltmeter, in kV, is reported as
23.5 kV
